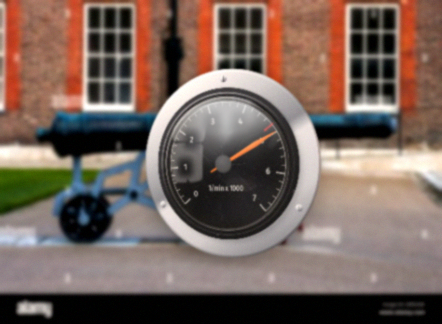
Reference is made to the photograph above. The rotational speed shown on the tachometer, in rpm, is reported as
5000 rpm
